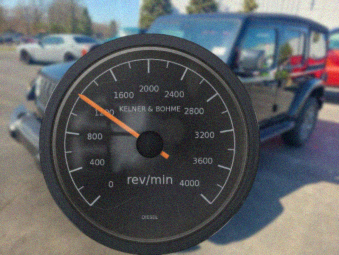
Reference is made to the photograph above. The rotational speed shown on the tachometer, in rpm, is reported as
1200 rpm
